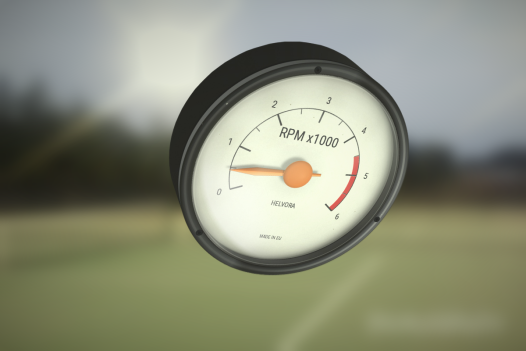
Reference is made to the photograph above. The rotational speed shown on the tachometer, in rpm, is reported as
500 rpm
